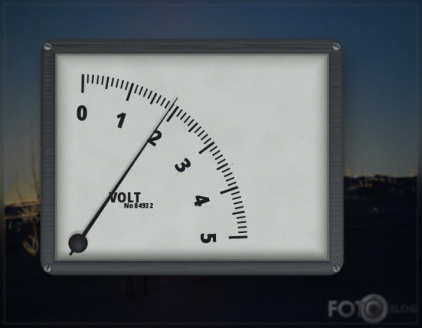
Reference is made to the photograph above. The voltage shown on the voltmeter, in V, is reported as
1.9 V
